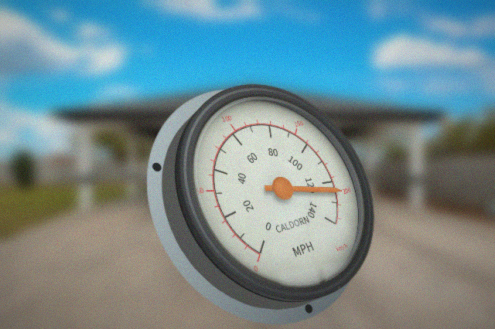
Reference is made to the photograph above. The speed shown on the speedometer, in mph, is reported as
125 mph
